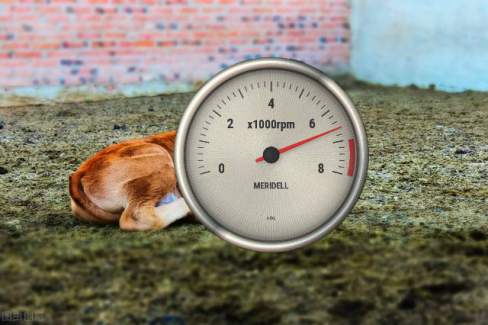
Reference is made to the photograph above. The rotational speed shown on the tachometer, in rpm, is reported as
6600 rpm
